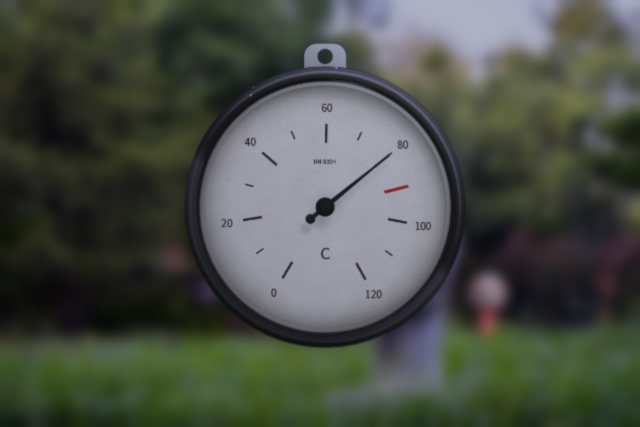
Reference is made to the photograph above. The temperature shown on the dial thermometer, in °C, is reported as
80 °C
